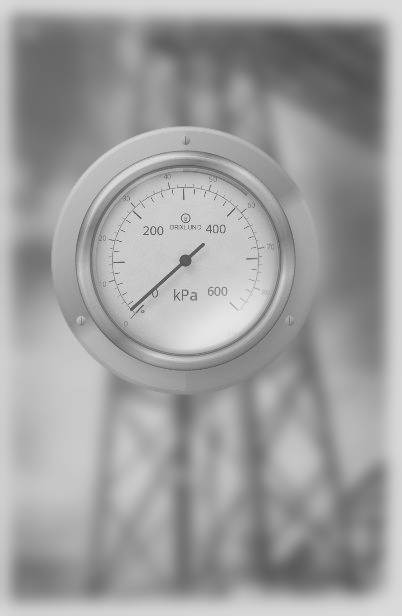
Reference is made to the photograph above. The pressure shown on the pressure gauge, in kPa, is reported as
10 kPa
